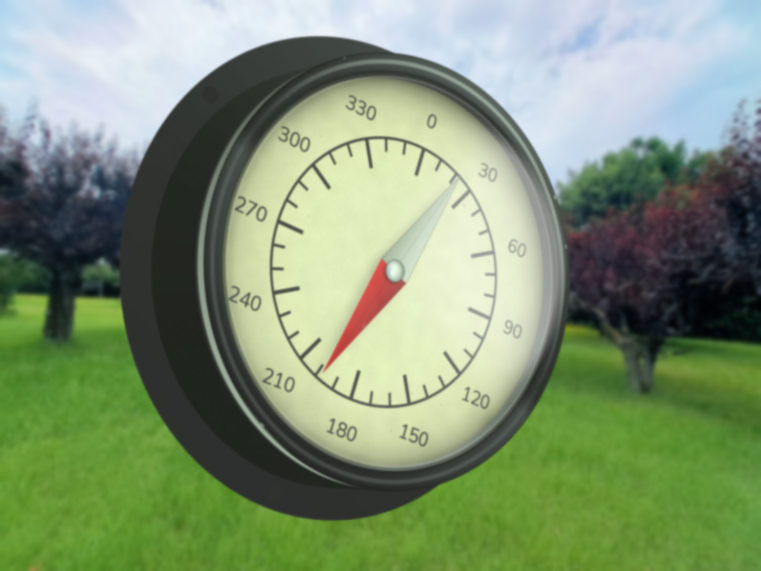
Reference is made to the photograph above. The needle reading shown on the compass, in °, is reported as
200 °
